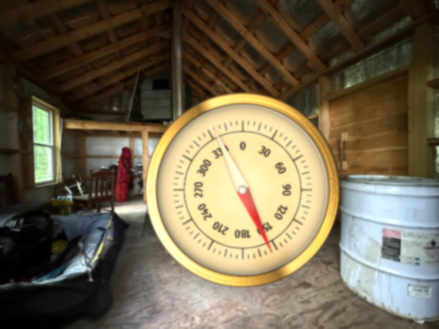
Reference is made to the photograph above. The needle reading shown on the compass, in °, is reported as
155 °
